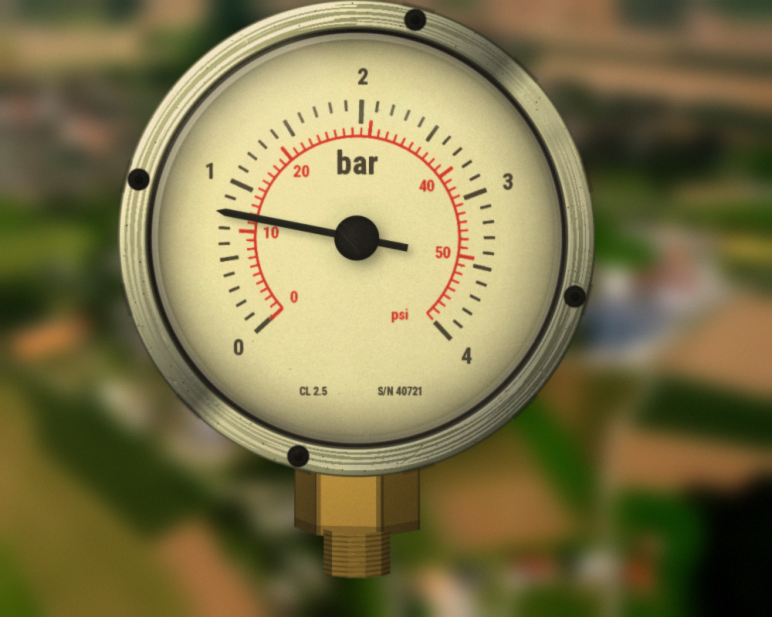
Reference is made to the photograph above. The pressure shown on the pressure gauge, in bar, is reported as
0.8 bar
